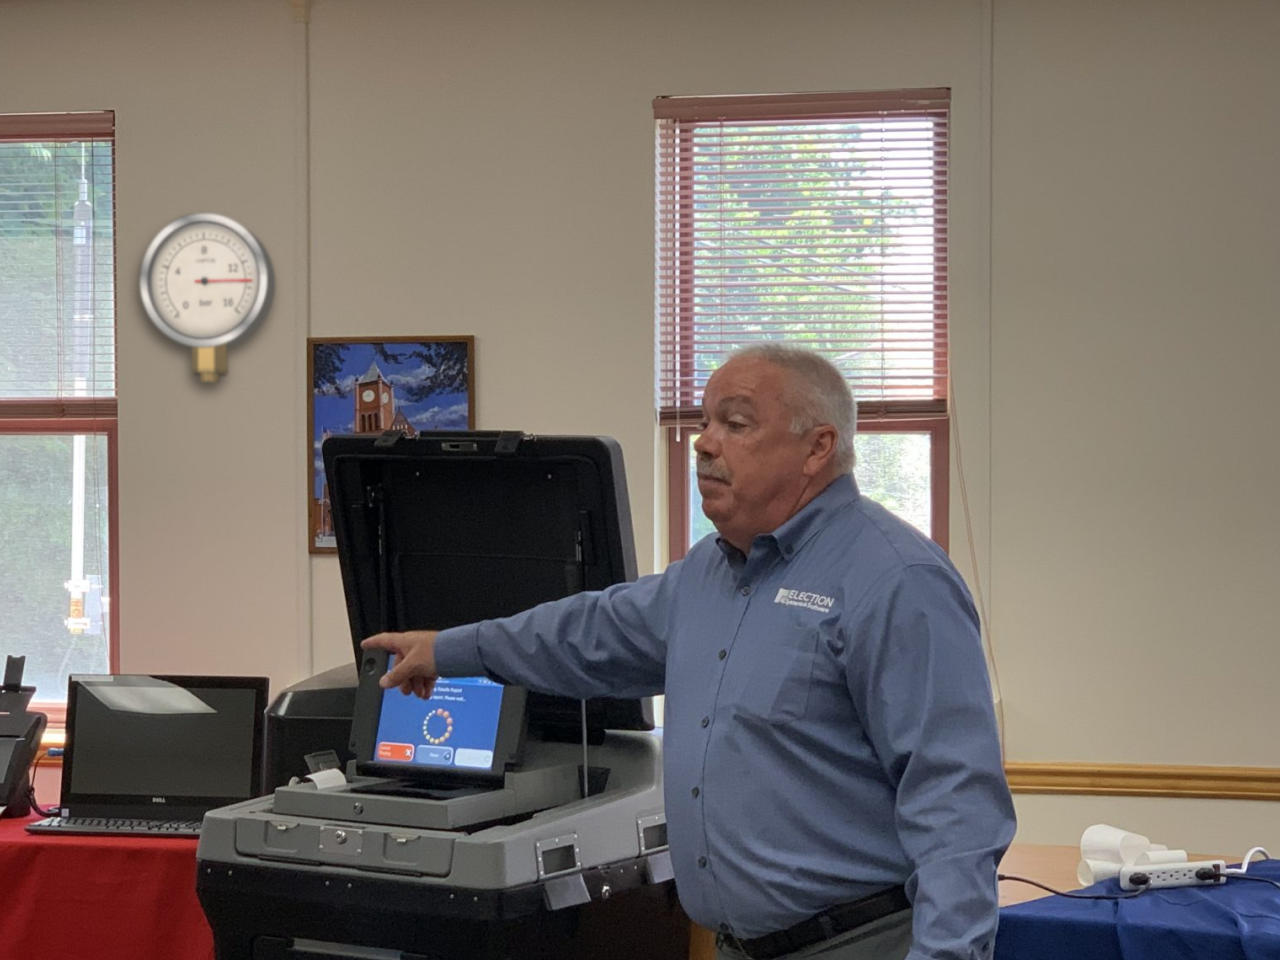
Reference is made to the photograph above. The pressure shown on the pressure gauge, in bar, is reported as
13.5 bar
